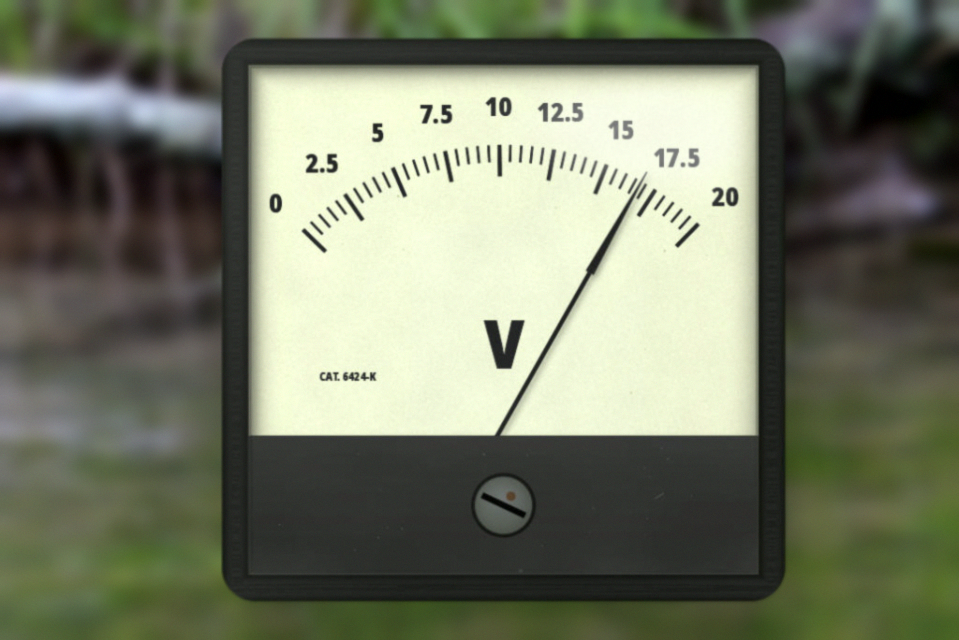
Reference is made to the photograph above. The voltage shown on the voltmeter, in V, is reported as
16.75 V
